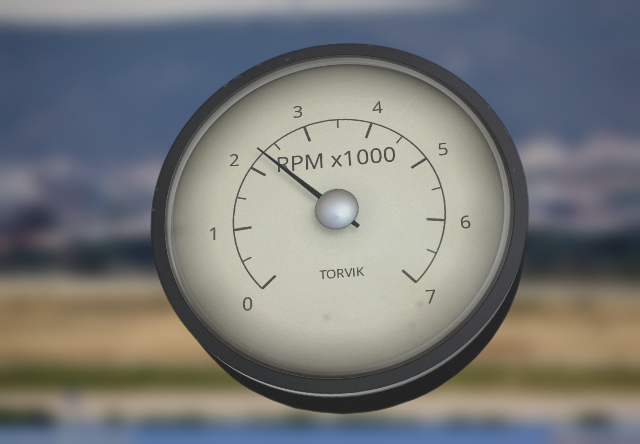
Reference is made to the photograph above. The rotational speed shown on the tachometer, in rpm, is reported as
2250 rpm
